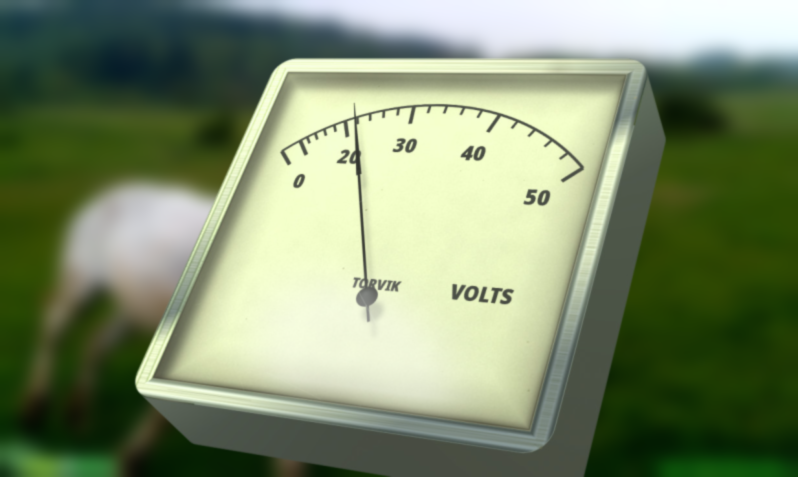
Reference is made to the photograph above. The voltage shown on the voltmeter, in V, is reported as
22 V
